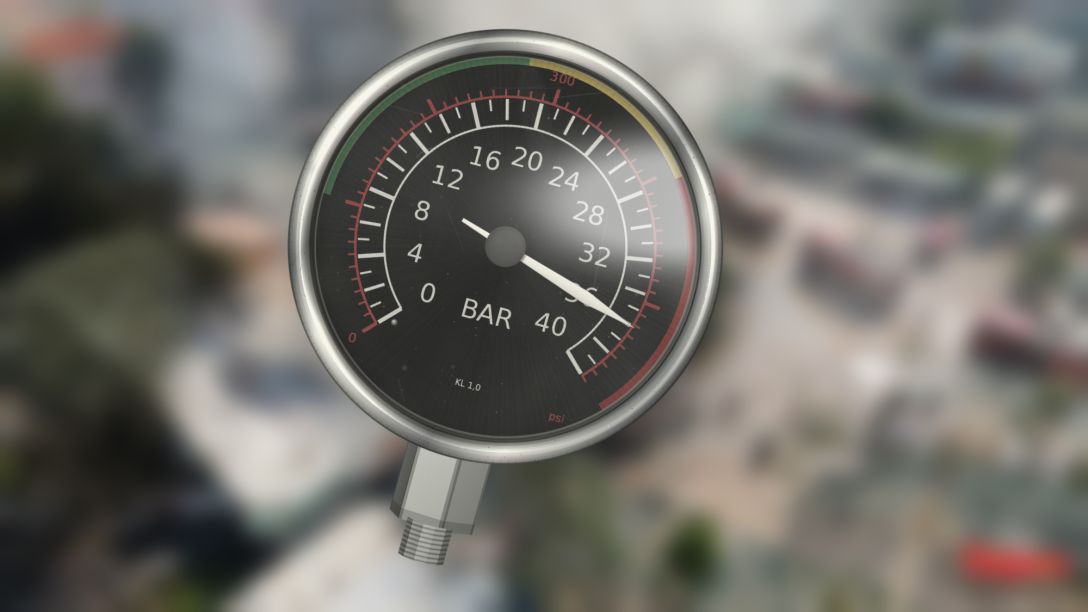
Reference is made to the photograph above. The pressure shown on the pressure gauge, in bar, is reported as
36 bar
